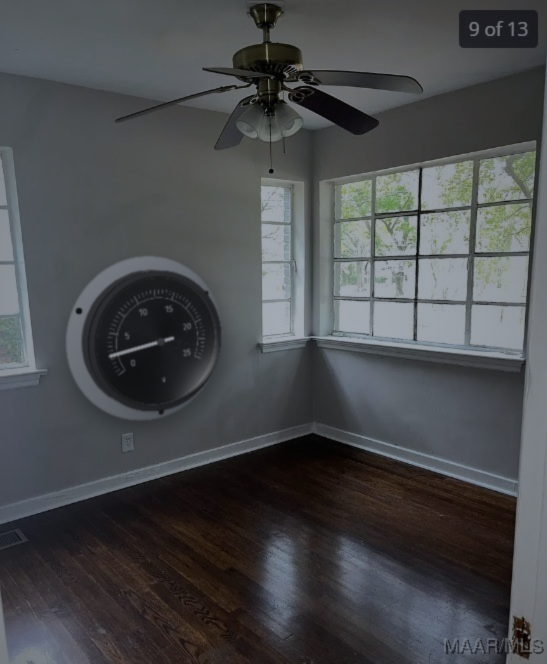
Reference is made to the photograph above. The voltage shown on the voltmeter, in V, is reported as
2.5 V
